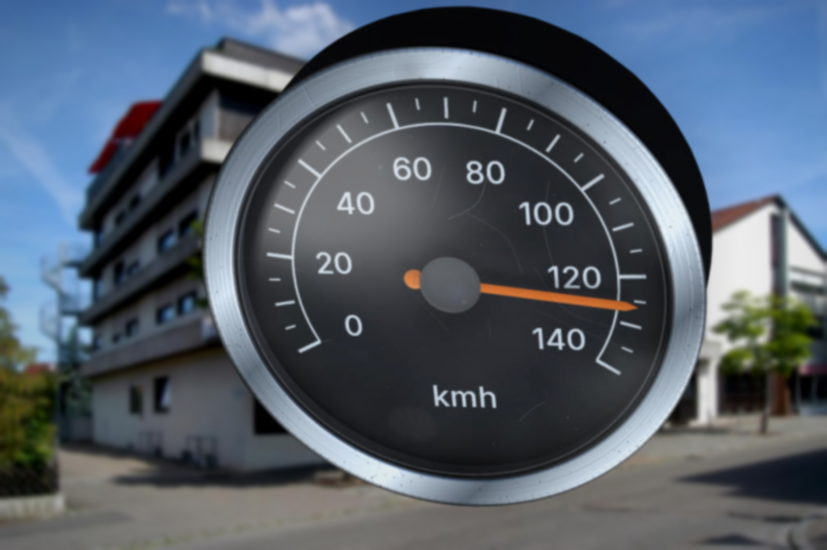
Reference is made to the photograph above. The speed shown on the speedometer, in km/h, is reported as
125 km/h
